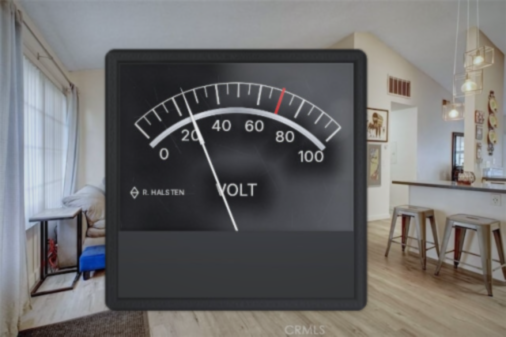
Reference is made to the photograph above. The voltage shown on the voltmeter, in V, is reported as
25 V
